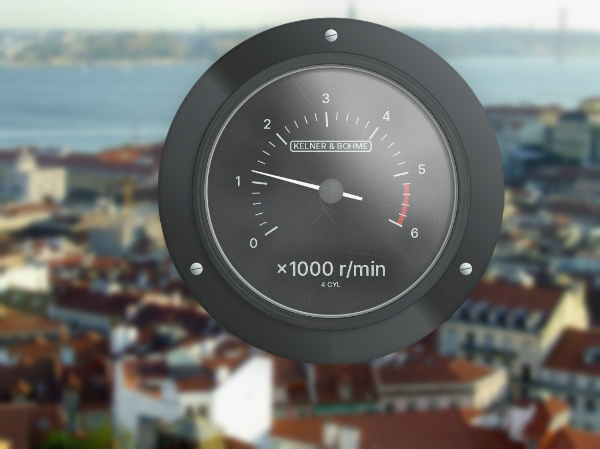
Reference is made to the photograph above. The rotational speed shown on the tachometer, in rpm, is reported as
1200 rpm
